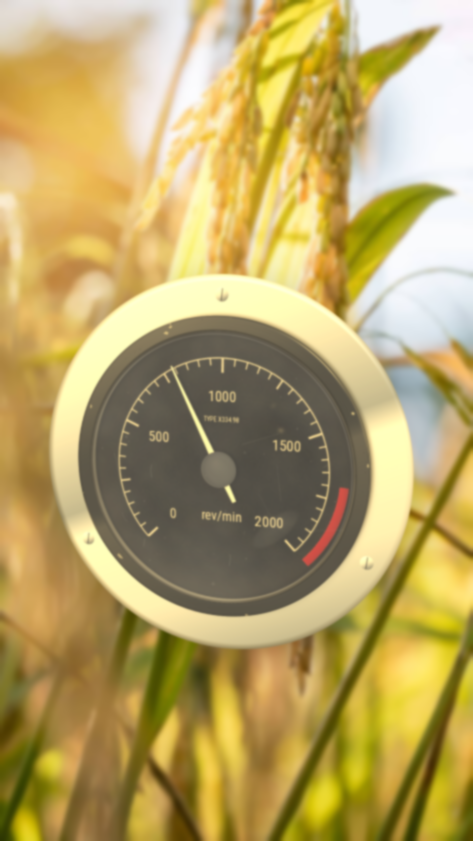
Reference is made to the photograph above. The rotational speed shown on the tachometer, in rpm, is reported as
800 rpm
